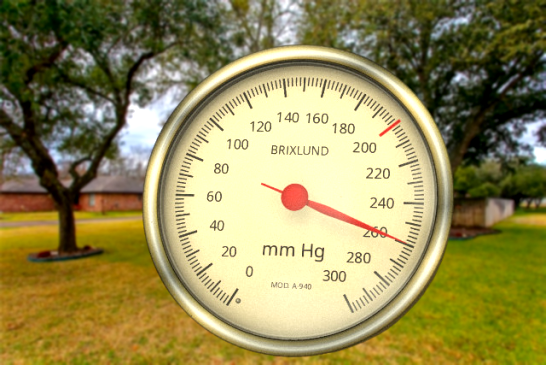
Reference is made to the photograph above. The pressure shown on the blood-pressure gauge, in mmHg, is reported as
260 mmHg
